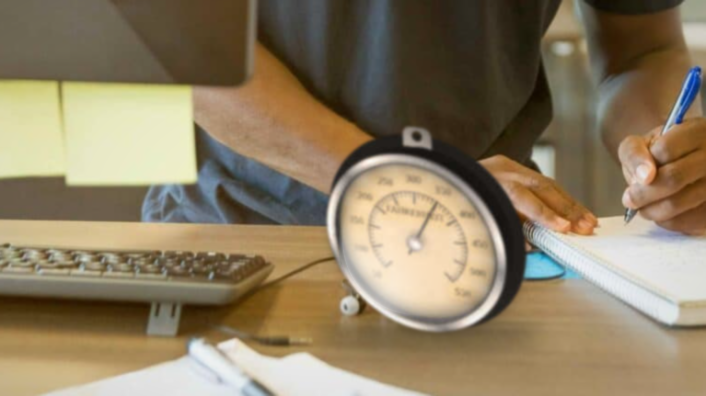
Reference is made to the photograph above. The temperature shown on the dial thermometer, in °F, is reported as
350 °F
